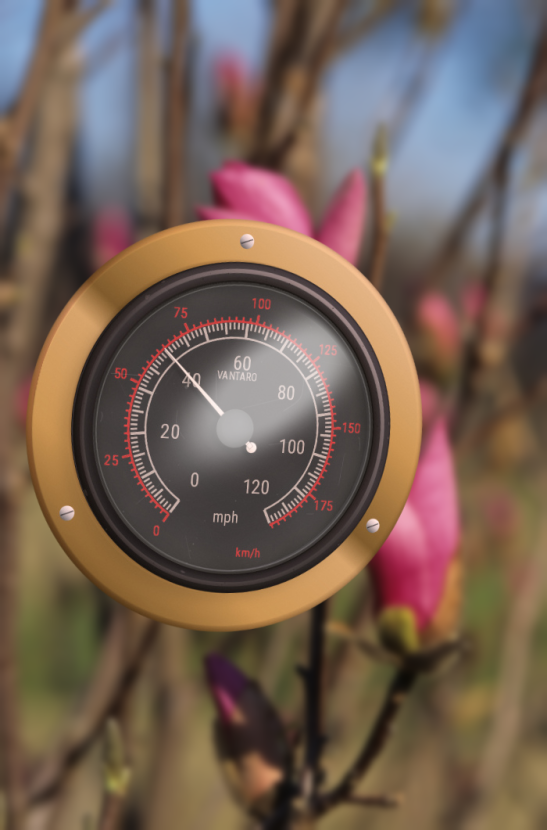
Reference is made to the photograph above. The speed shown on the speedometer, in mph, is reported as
40 mph
